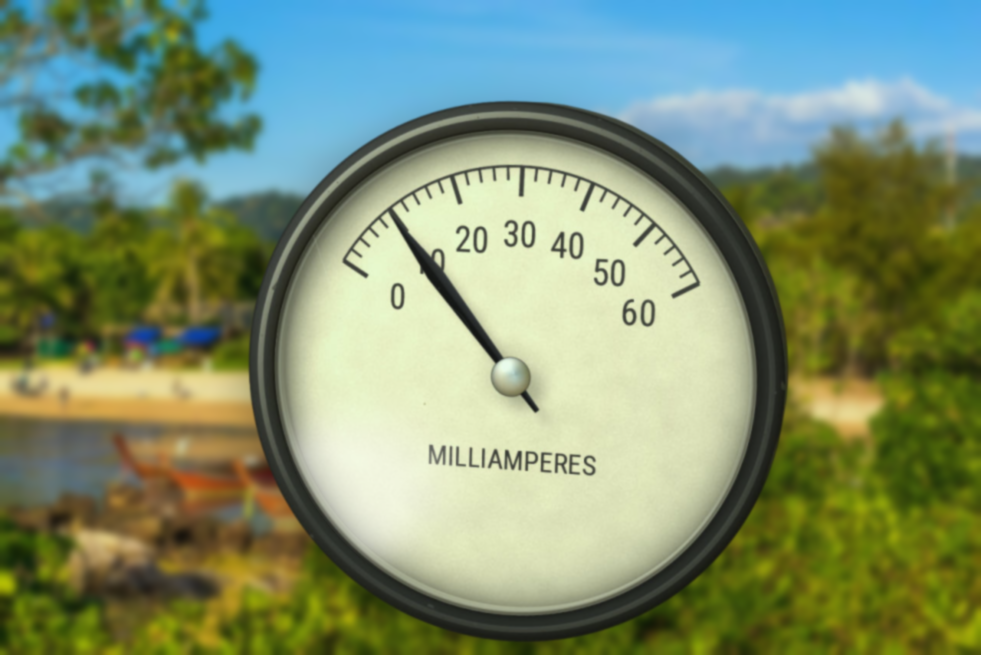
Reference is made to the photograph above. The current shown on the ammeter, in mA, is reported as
10 mA
